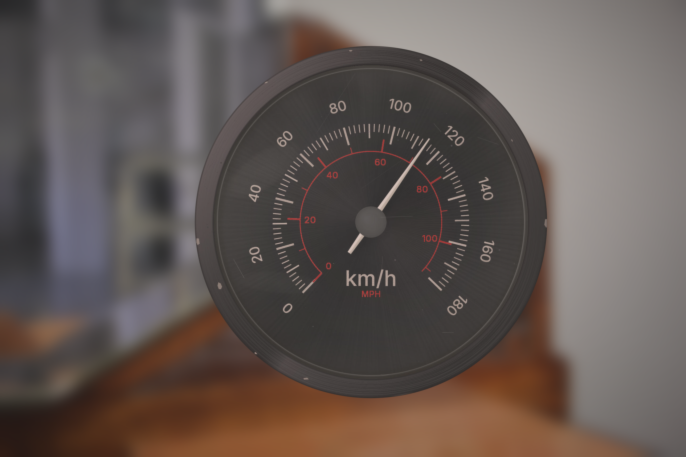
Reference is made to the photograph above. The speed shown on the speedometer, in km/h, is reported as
114 km/h
